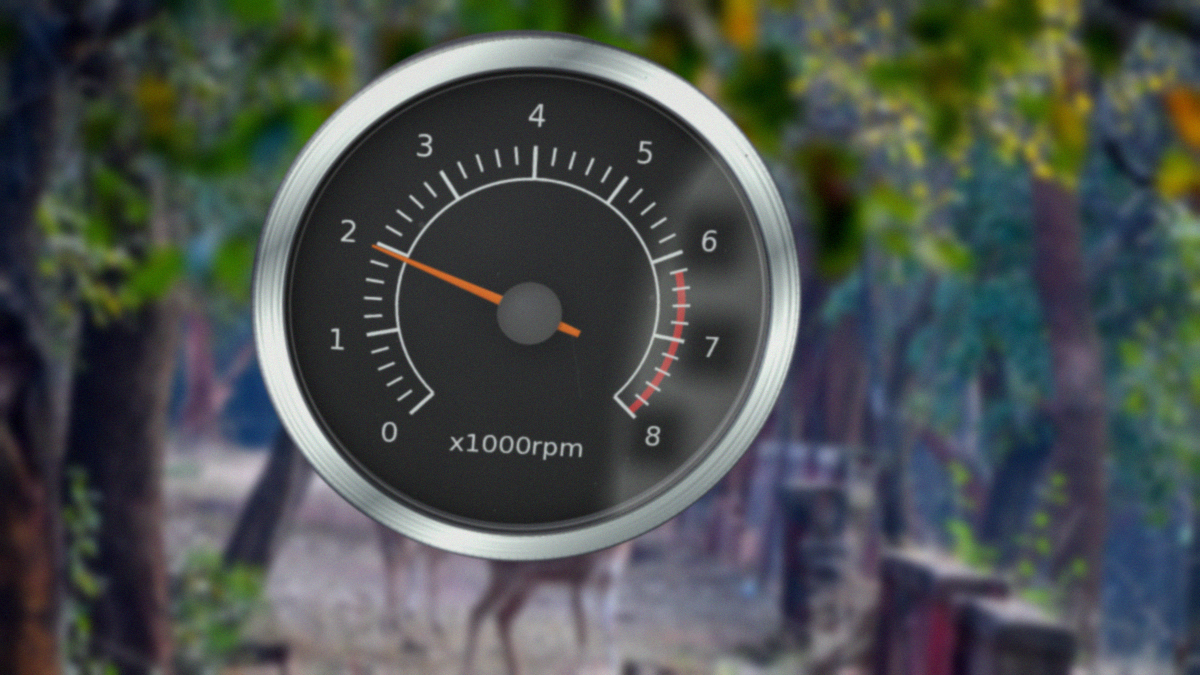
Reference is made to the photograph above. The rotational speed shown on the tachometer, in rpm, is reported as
2000 rpm
